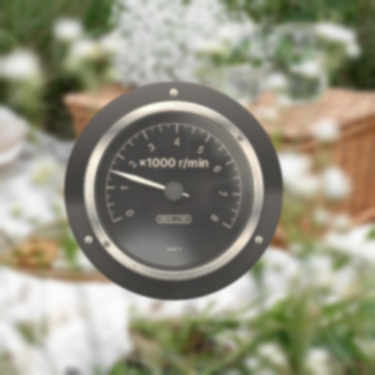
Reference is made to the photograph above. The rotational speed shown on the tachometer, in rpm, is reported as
1500 rpm
